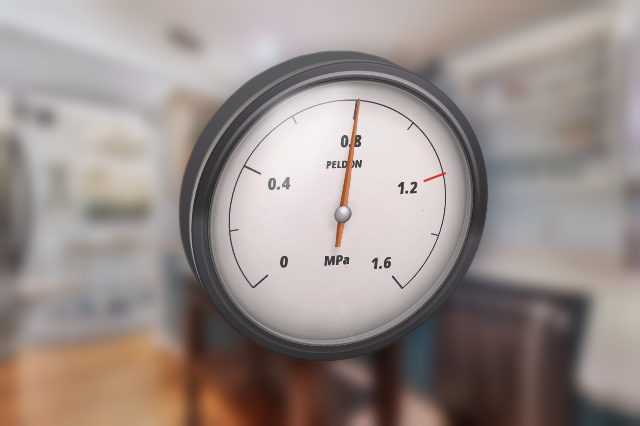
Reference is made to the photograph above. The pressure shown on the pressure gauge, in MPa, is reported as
0.8 MPa
